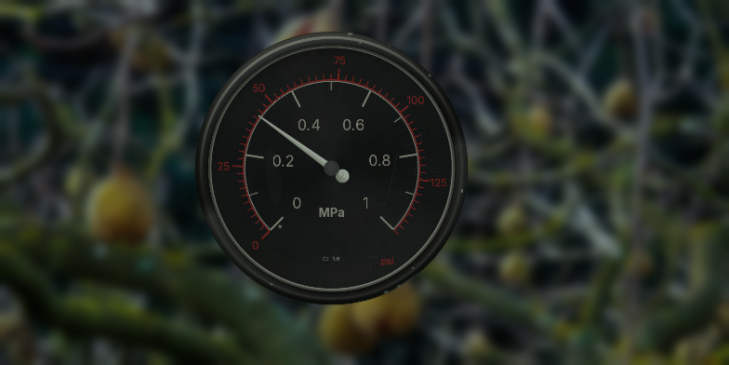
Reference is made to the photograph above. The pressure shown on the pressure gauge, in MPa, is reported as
0.3 MPa
